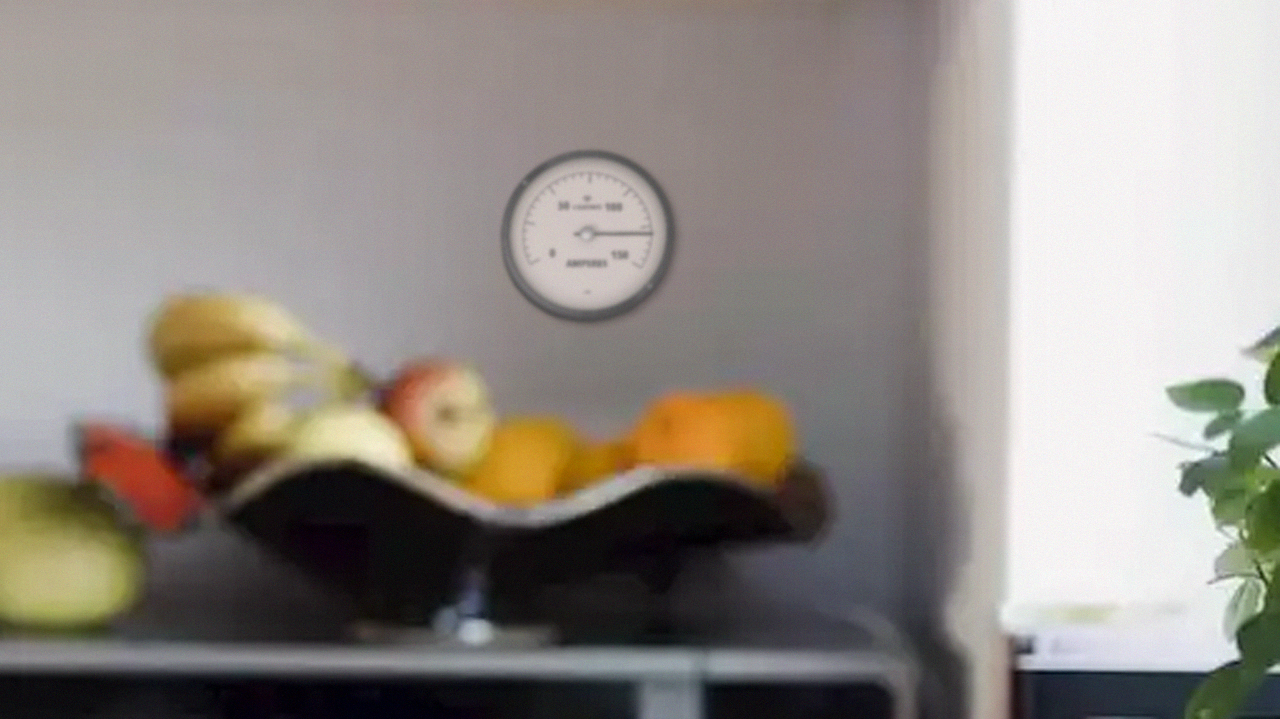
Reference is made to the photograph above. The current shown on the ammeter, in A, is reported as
130 A
